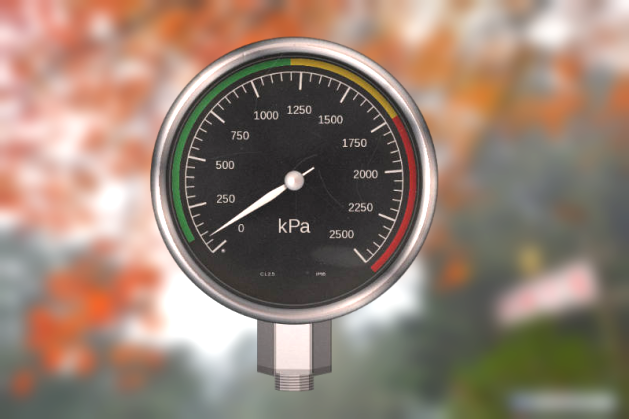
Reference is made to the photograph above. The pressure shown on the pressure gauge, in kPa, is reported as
75 kPa
